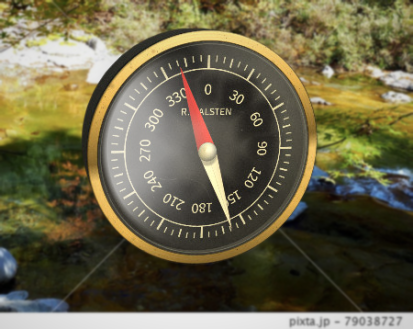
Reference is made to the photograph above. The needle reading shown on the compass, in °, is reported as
340 °
